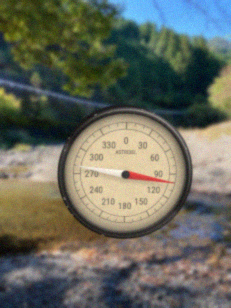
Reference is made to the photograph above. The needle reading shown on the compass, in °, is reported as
100 °
